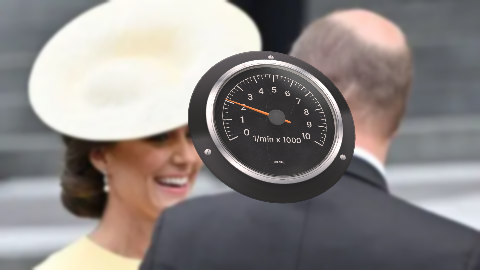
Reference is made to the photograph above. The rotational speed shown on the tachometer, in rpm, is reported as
2000 rpm
